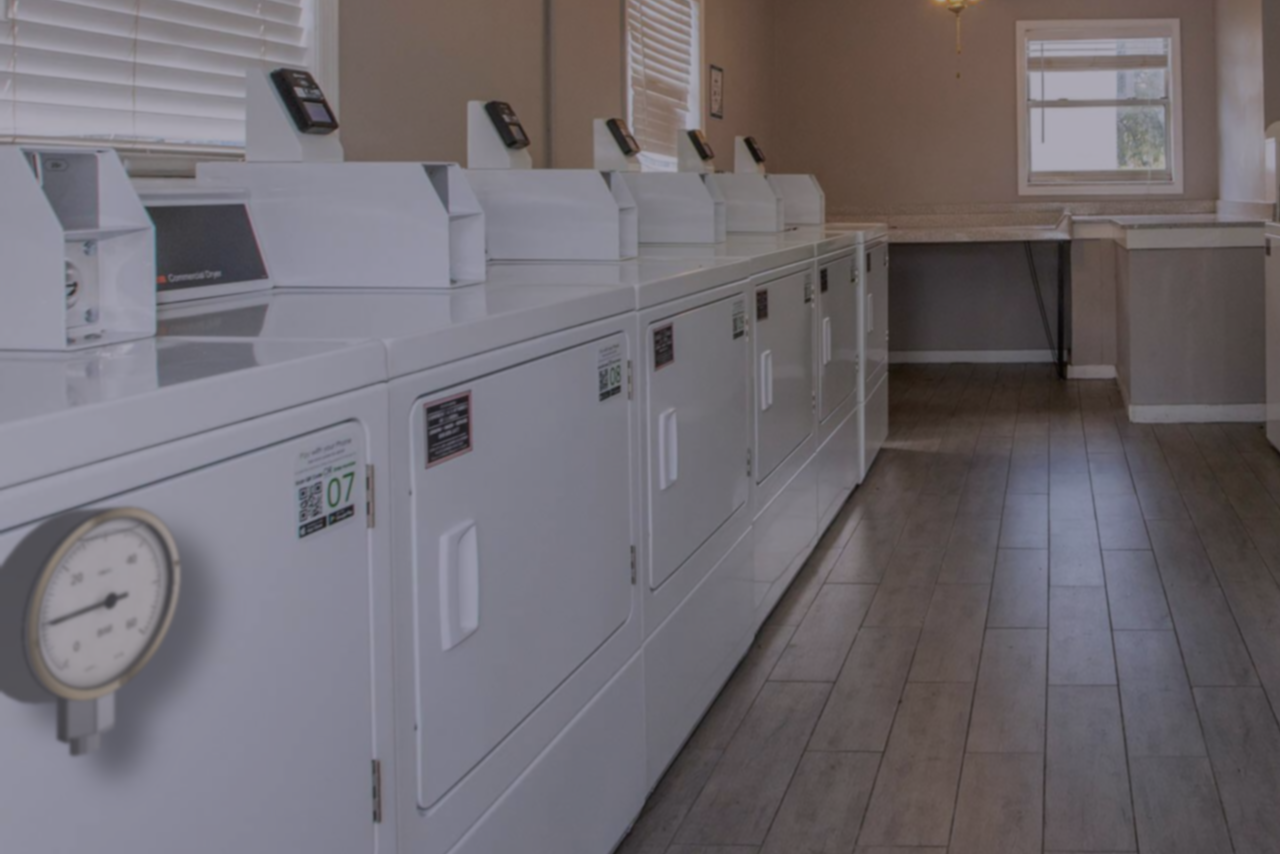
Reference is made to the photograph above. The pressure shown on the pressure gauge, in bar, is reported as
10 bar
